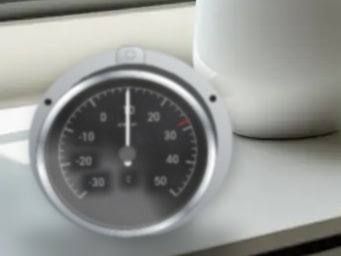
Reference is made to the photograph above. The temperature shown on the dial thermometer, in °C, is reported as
10 °C
